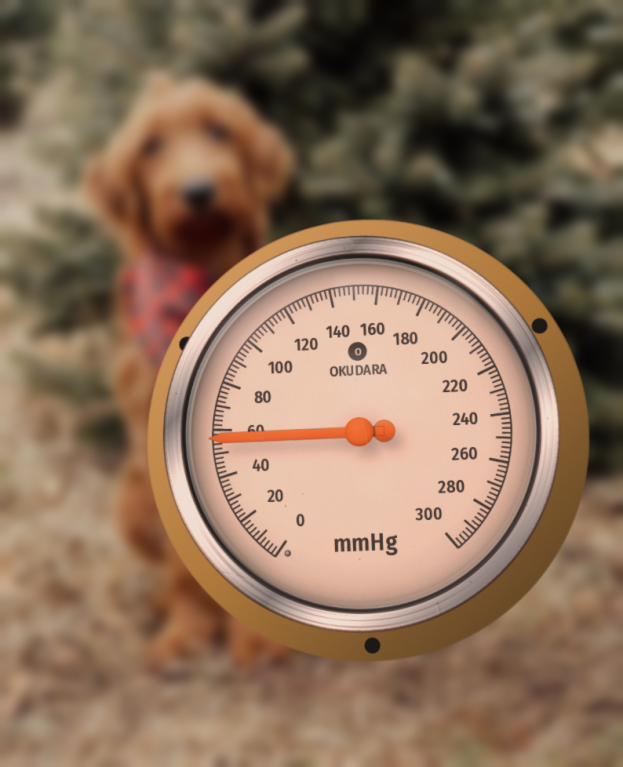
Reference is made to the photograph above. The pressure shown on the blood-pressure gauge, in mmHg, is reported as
56 mmHg
